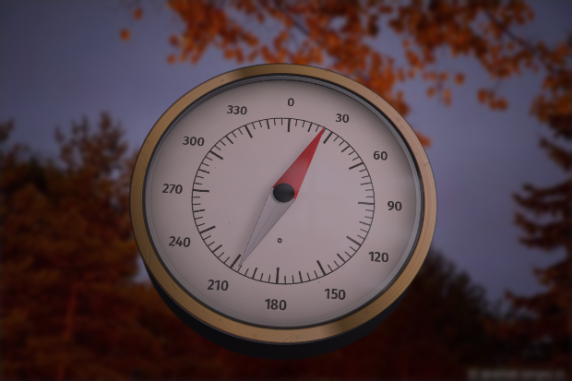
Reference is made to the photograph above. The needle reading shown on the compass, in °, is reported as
25 °
